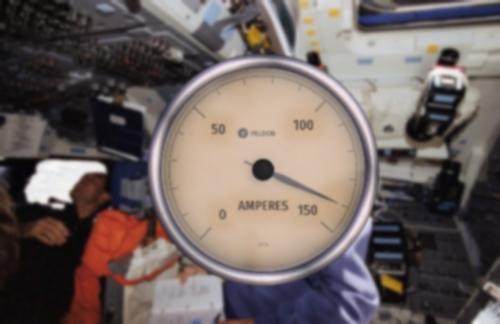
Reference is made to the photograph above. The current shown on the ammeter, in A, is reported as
140 A
